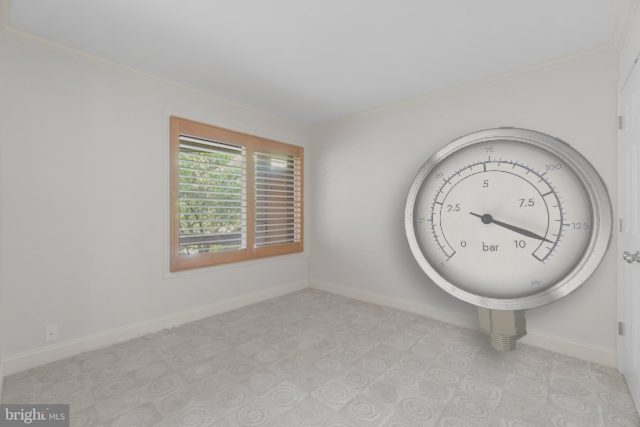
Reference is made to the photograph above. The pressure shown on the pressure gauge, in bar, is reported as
9.25 bar
